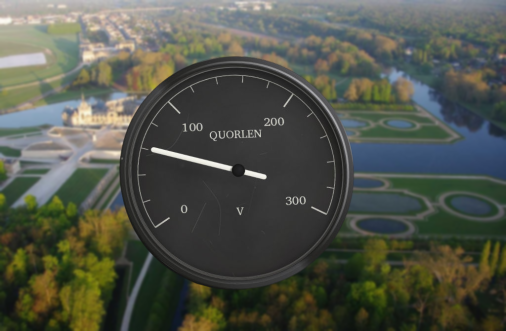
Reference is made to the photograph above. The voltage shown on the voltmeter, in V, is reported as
60 V
